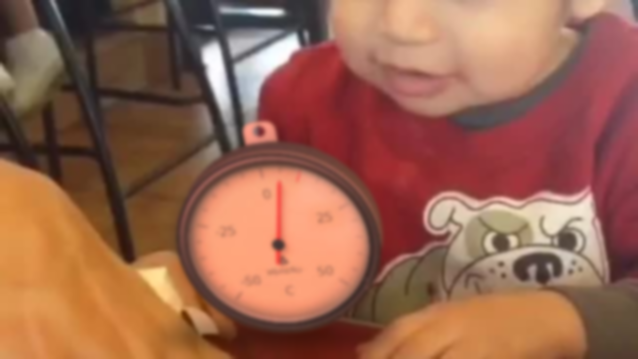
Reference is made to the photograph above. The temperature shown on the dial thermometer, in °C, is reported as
5 °C
